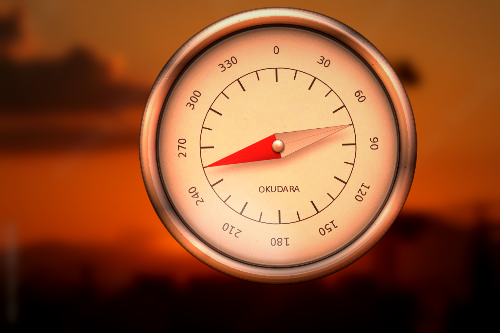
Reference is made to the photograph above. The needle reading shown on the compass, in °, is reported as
255 °
